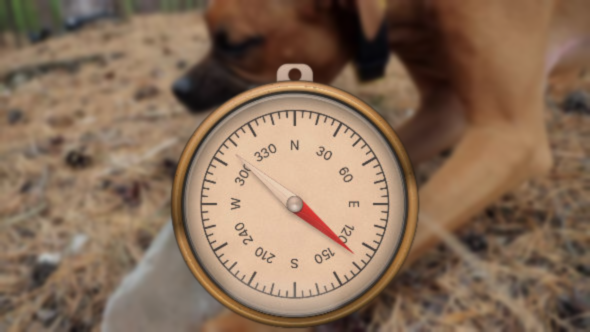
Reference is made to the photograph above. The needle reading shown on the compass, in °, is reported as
130 °
